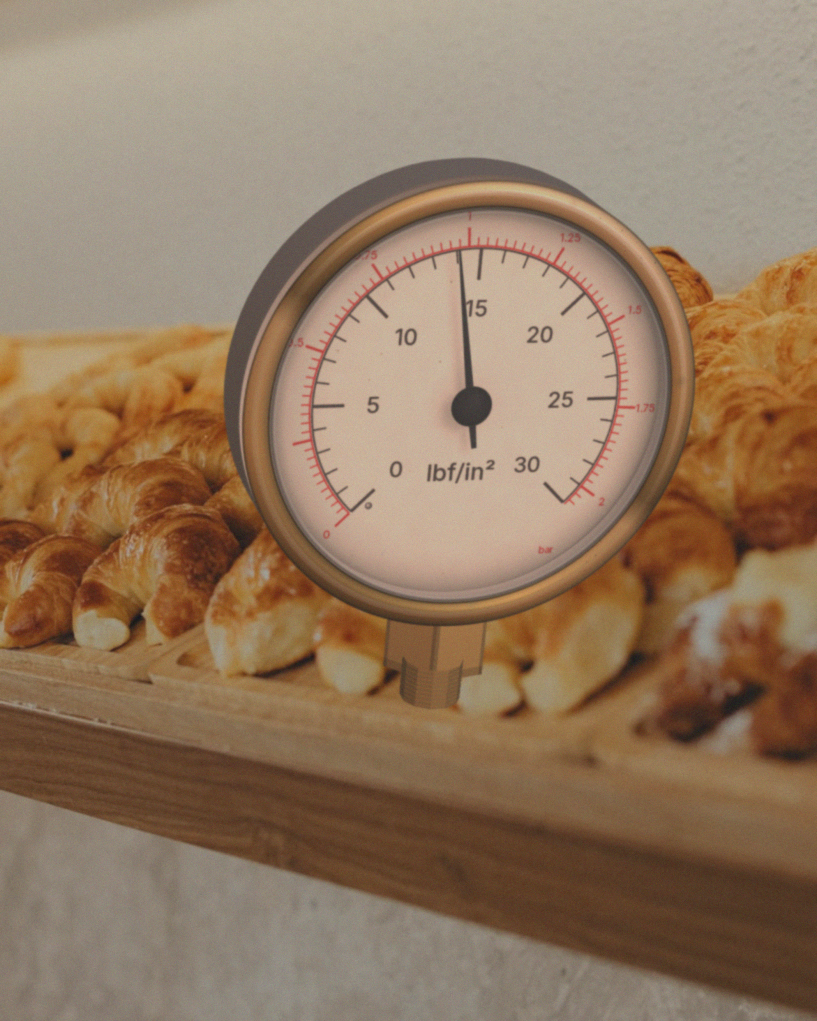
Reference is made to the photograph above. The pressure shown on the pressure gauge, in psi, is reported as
14 psi
